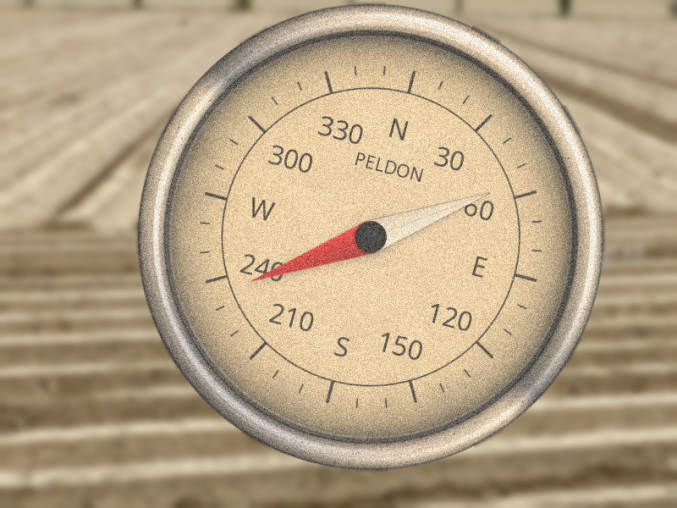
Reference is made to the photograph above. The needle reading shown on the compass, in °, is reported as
235 °
